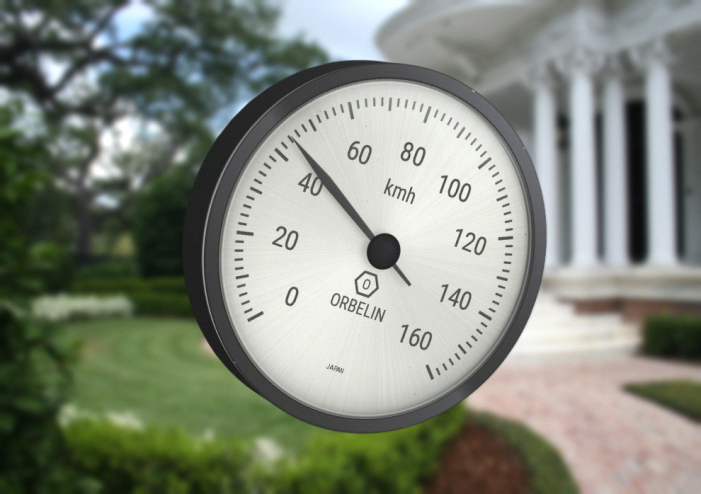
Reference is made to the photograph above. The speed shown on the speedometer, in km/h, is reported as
44 km/h
